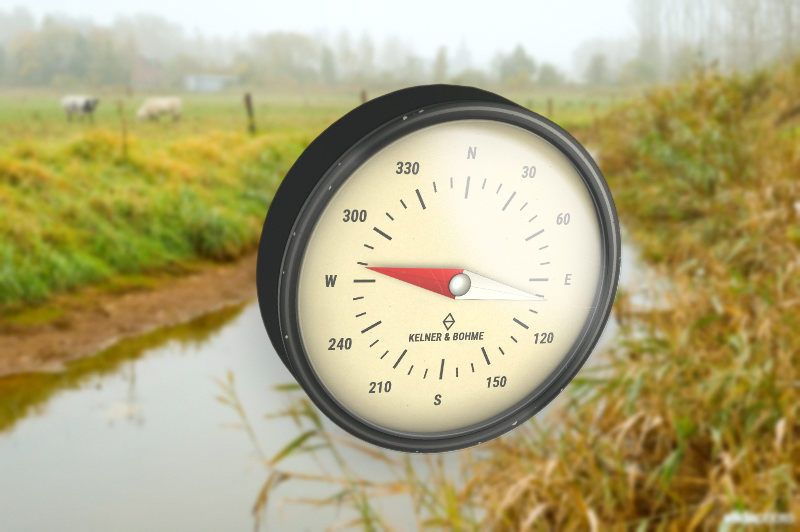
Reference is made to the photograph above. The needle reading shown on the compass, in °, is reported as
280 °
